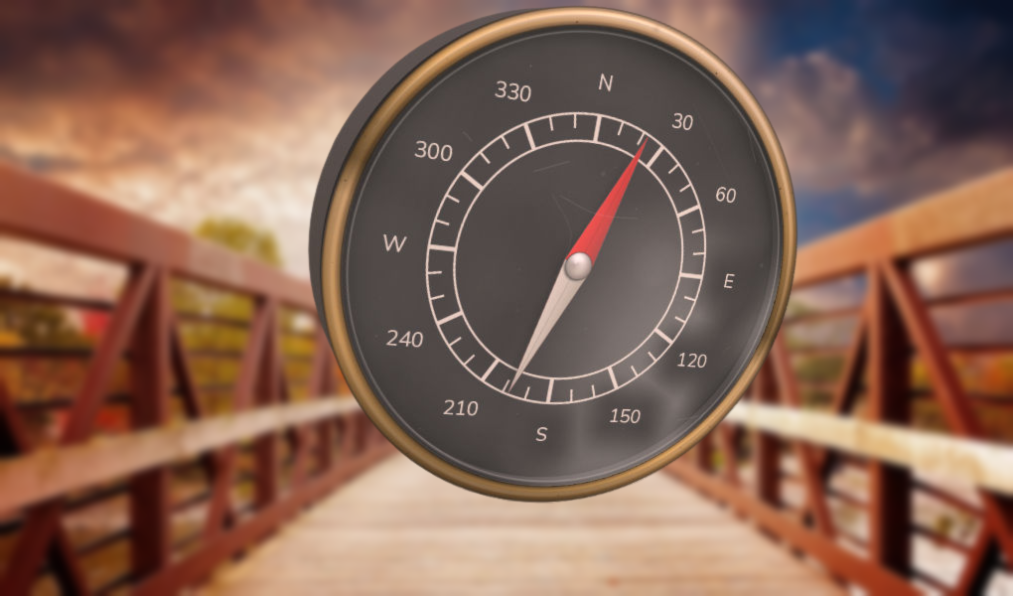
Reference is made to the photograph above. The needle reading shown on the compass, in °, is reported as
20 °
